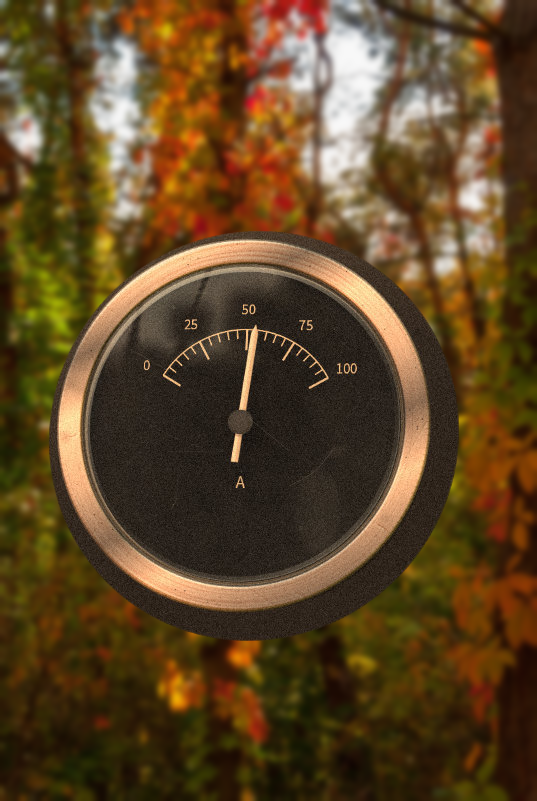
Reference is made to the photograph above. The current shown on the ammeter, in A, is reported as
55 A
